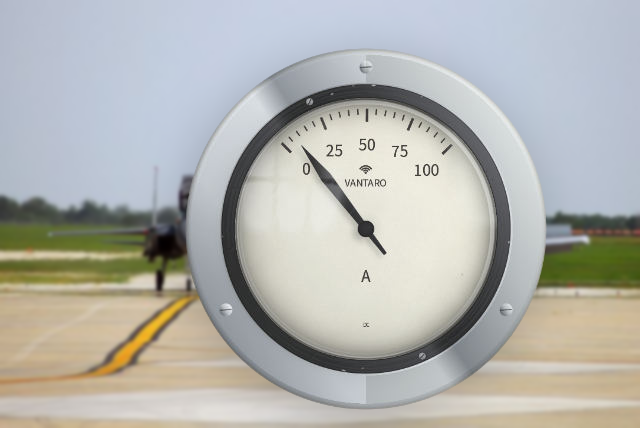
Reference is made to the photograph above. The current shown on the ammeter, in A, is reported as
7.5 A
